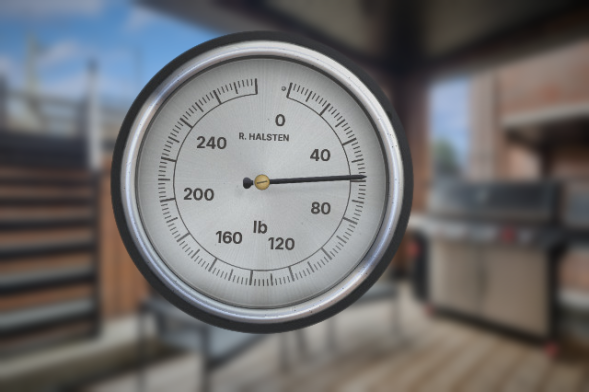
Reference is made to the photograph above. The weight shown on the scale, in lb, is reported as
58 lb
